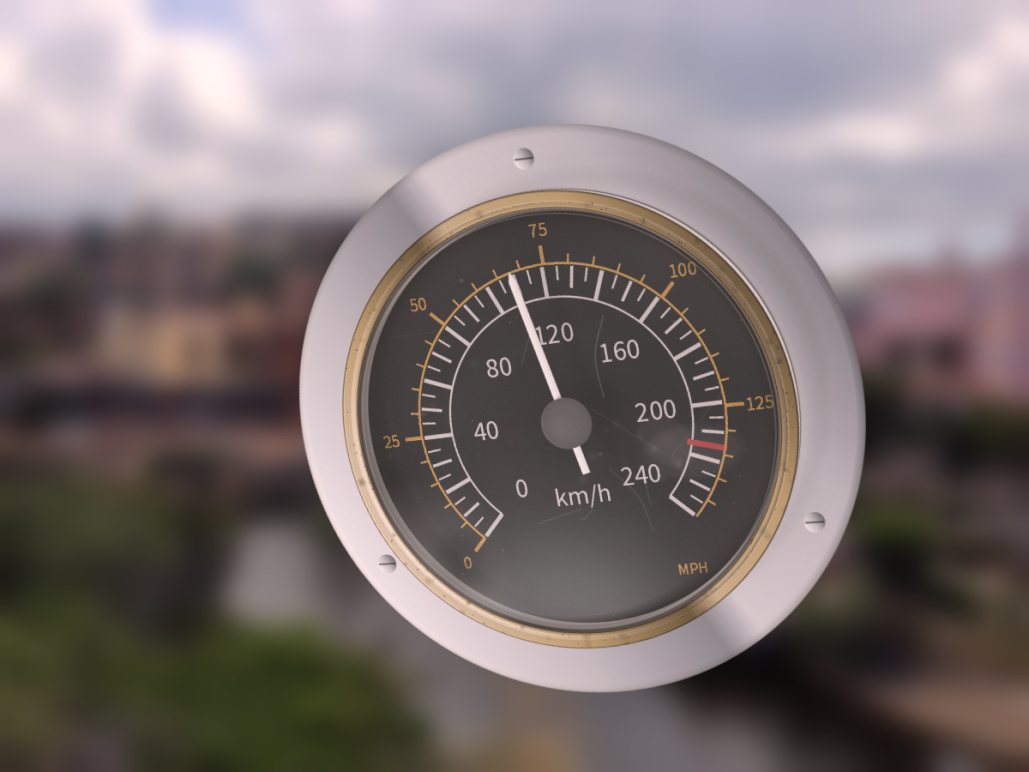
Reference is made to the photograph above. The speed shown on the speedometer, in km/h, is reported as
110 km/h
